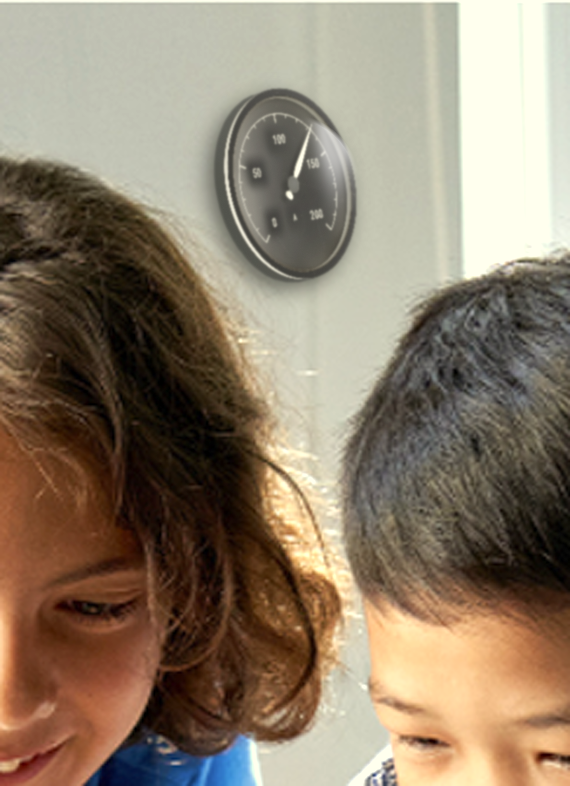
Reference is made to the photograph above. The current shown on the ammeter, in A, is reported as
130 A
